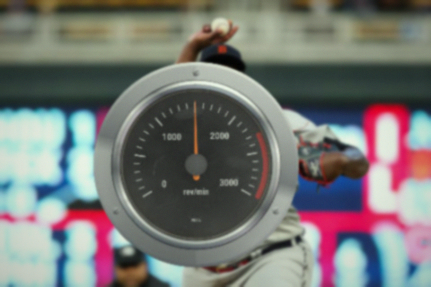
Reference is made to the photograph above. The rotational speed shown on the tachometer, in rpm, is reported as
1500 rpm
